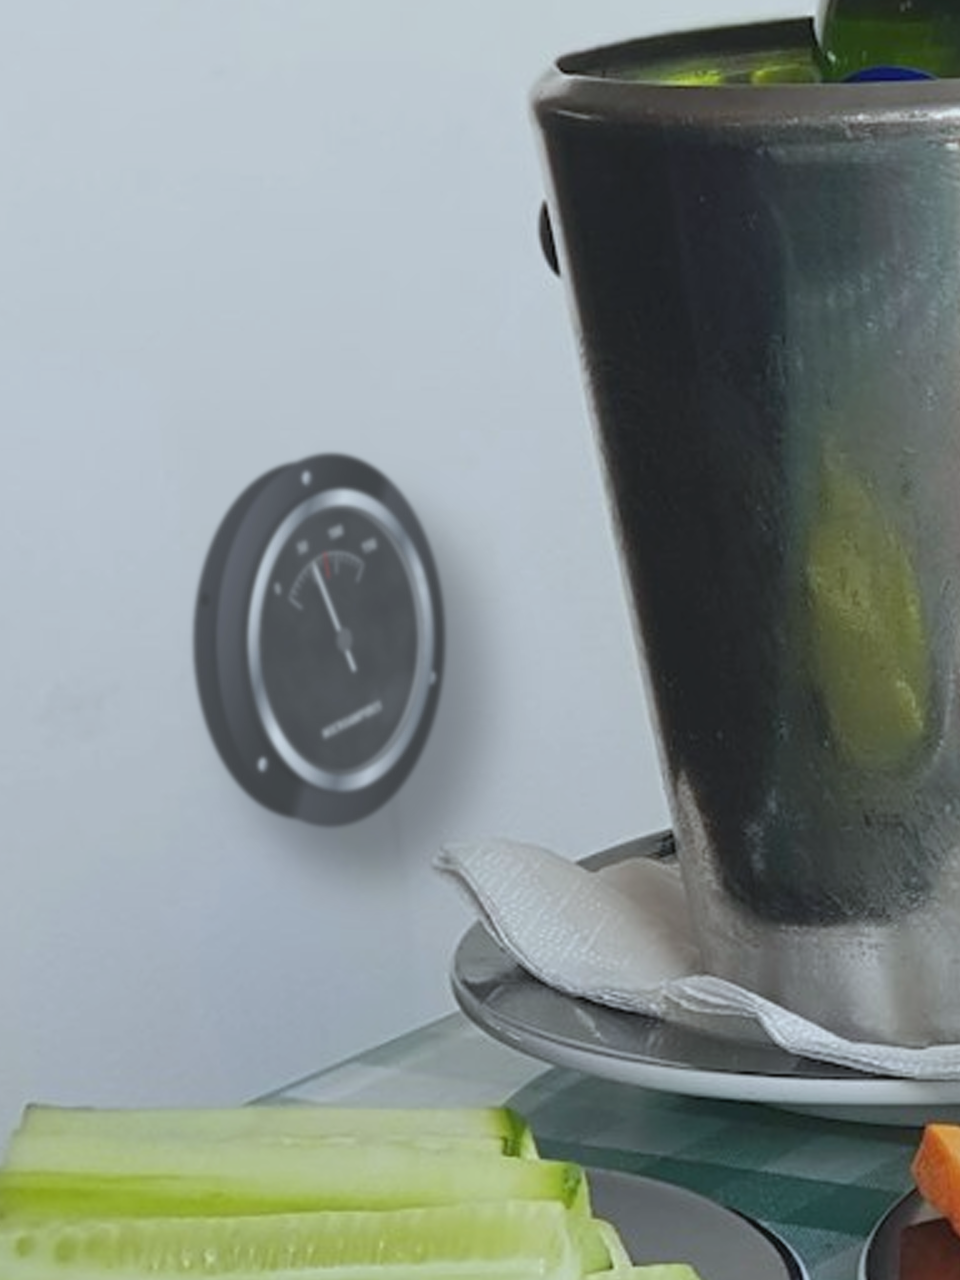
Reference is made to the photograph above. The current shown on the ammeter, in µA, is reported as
50 µA
